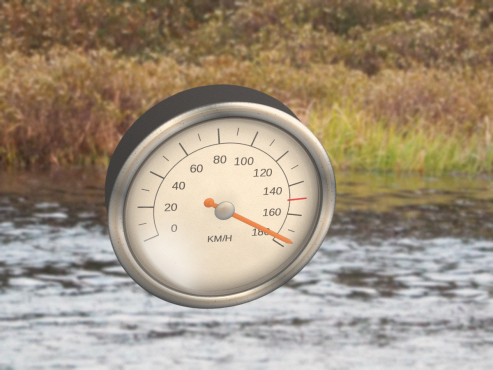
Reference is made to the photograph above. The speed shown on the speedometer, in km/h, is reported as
175 km/h
